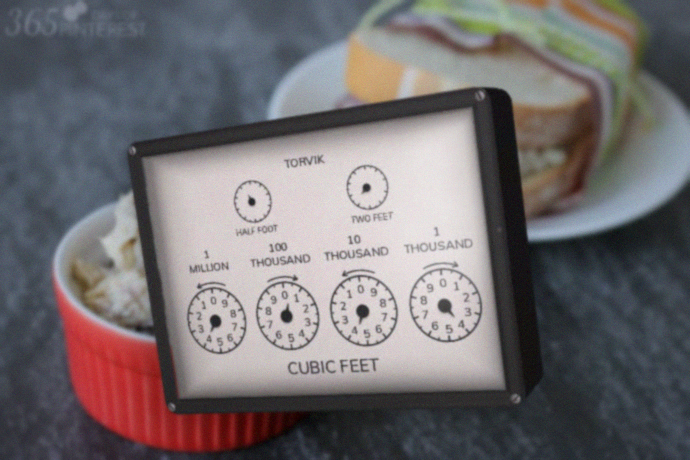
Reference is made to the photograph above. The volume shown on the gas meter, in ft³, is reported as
404400 ft³
